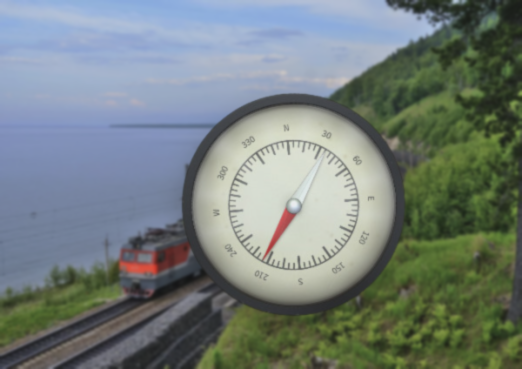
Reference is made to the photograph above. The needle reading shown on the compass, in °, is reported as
215 °
